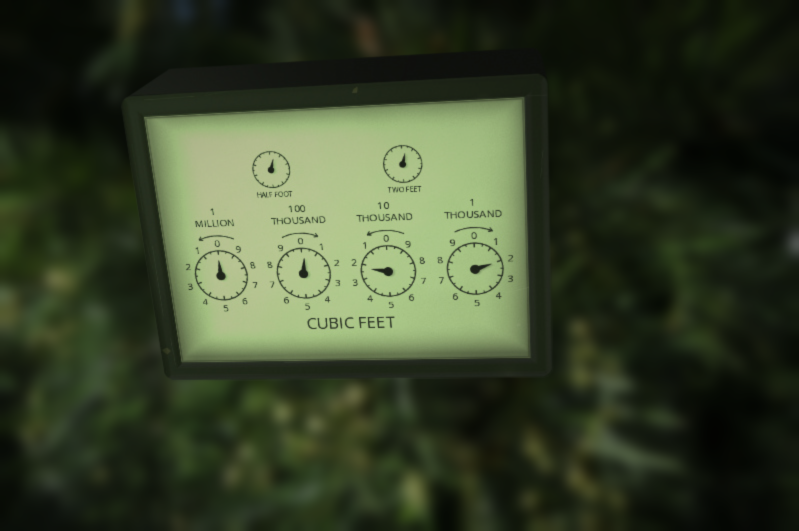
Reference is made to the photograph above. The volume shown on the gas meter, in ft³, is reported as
2200 ft³
